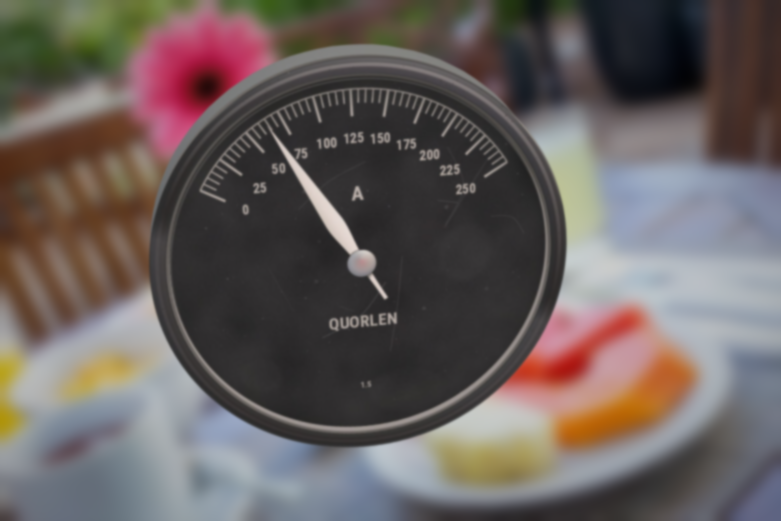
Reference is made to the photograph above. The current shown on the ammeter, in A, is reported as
65 A
